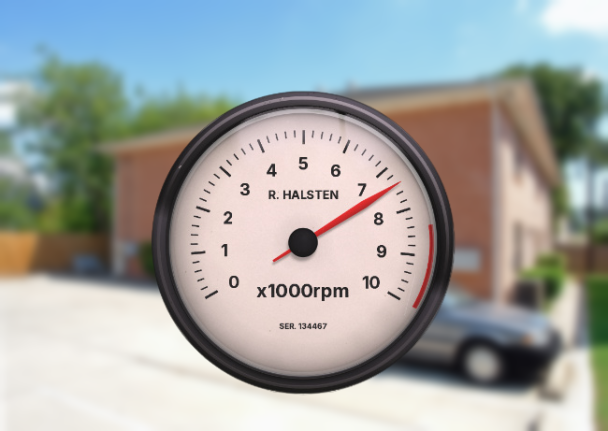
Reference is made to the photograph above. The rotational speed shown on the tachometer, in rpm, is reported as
7400 rpm
